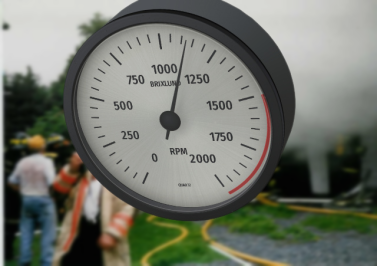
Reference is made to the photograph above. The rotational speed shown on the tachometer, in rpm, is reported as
1125 rpm
